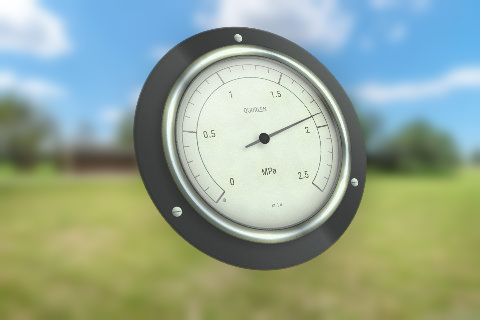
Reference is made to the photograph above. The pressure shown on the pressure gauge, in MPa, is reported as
1.9 MPa
